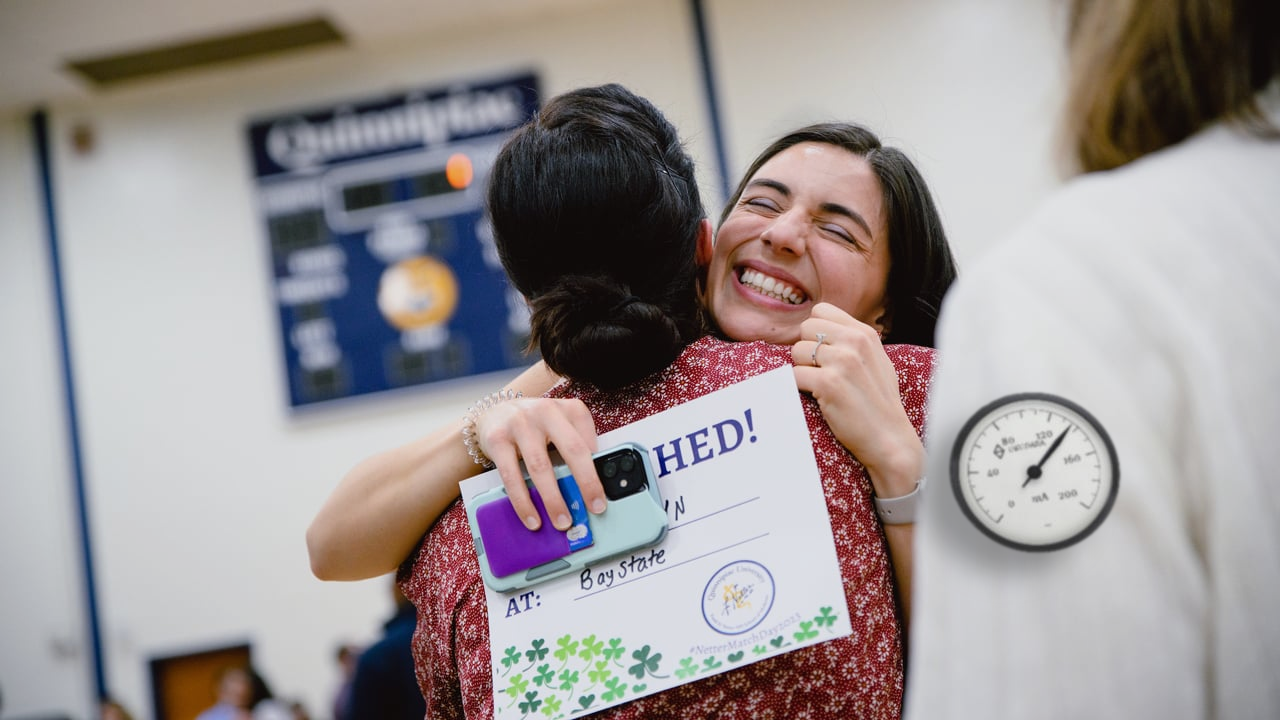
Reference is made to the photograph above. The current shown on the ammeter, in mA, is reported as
135 mA
